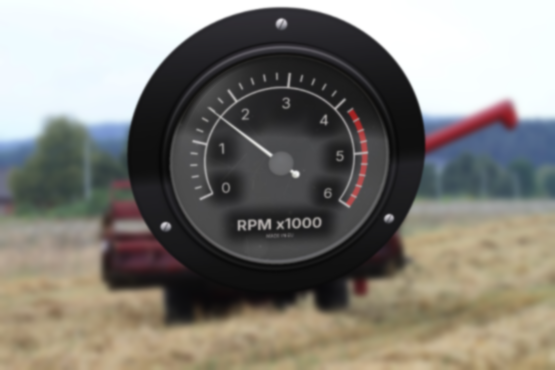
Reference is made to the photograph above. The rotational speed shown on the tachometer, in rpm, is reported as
1600 rpm
